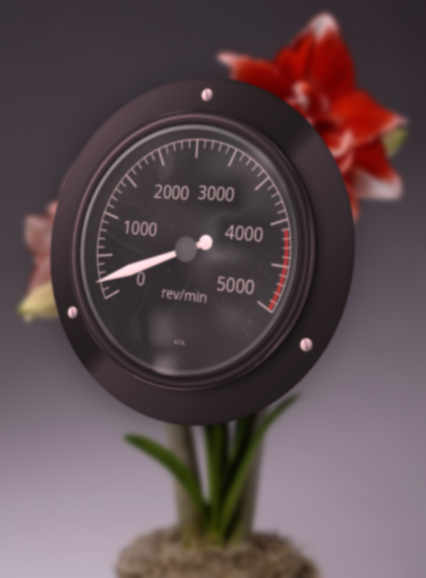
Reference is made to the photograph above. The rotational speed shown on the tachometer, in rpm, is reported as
200 rpm
